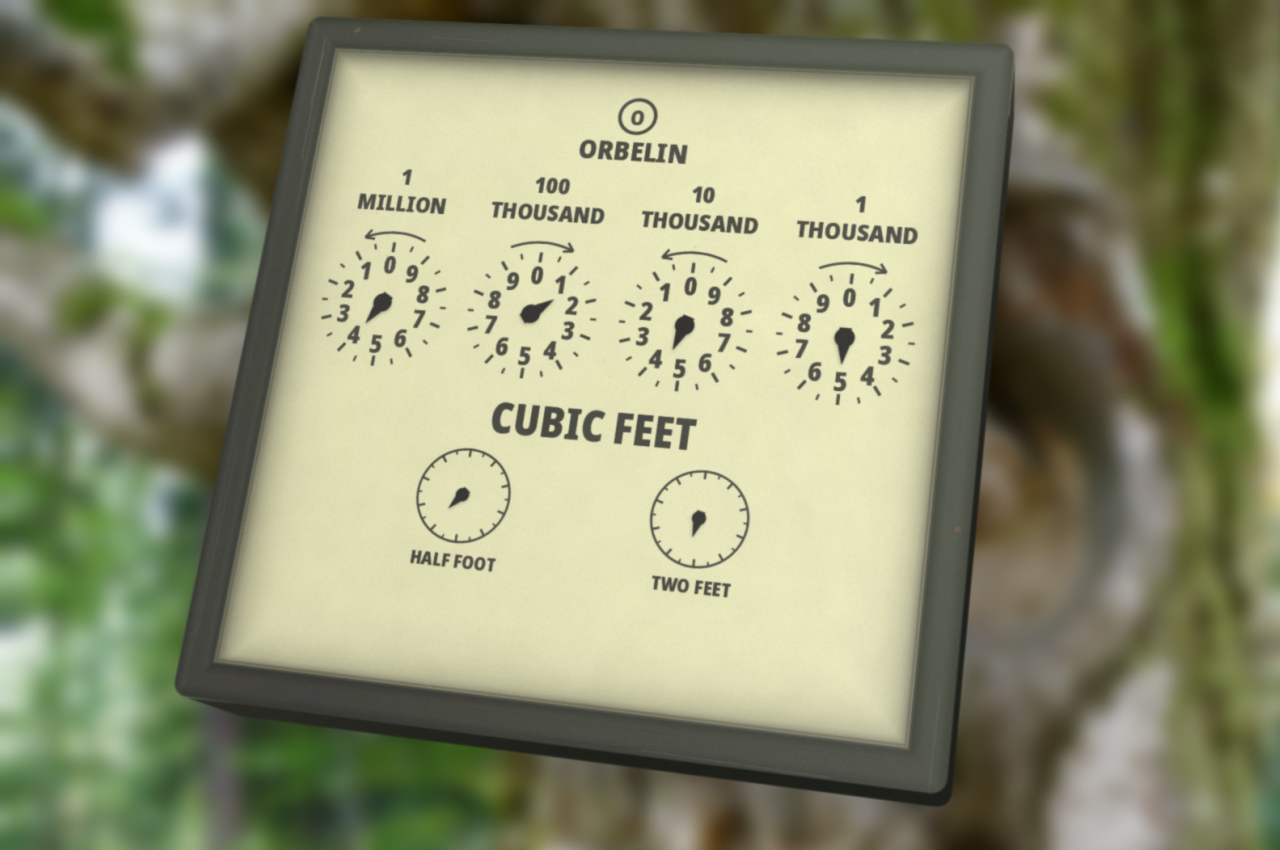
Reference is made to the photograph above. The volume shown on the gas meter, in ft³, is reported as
414500 ft³
